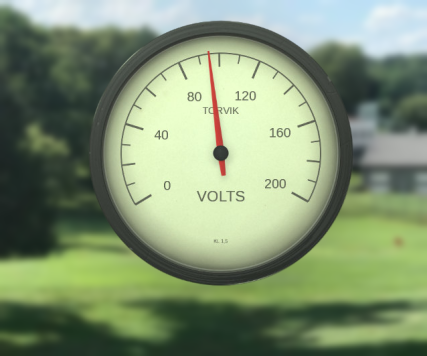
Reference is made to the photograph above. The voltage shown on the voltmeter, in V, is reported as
95 V
